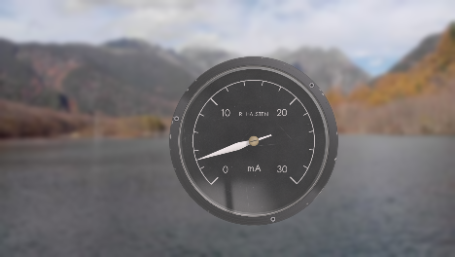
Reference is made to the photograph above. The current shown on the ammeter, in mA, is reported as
3 mA
